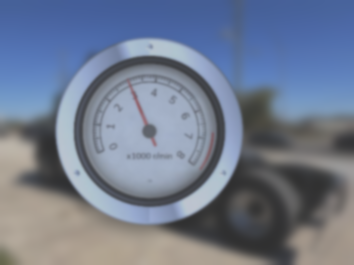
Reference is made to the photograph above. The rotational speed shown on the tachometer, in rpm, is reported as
3000 rpm
